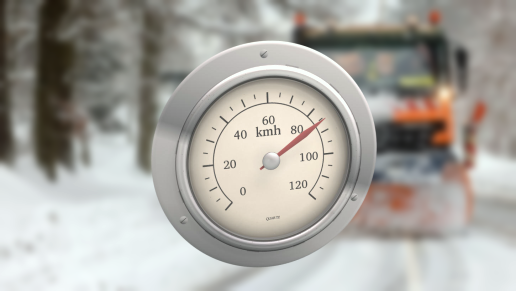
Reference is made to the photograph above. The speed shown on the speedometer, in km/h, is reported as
85 km/h
